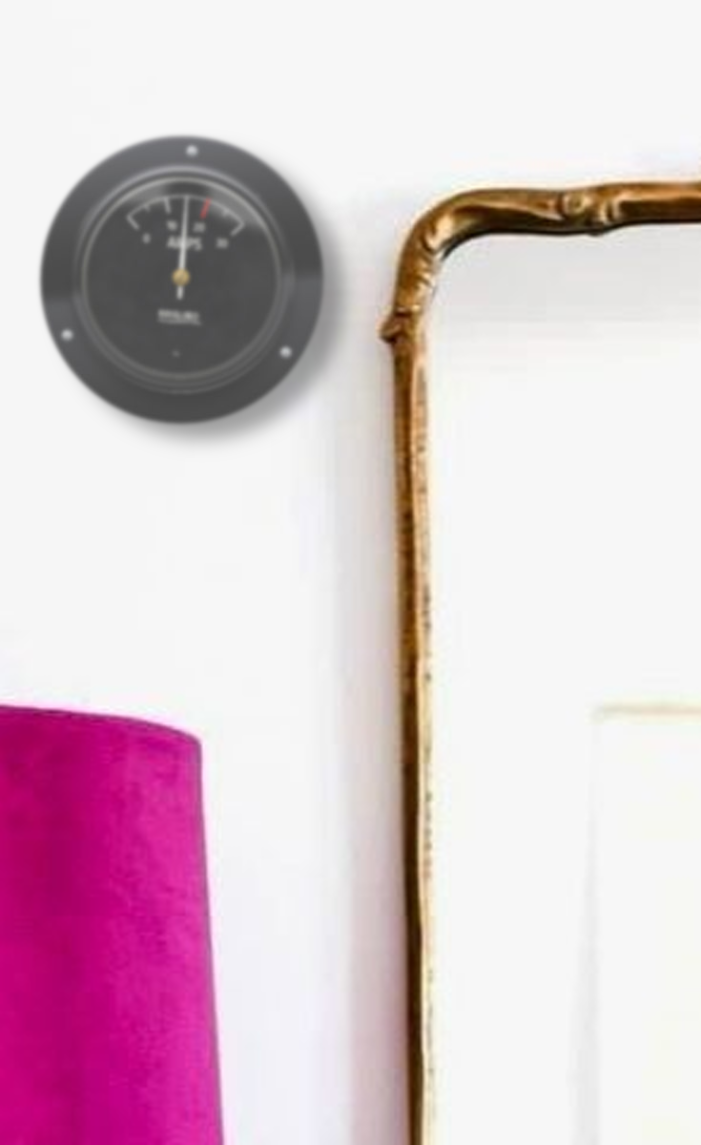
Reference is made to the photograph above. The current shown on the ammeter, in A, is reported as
15 A
